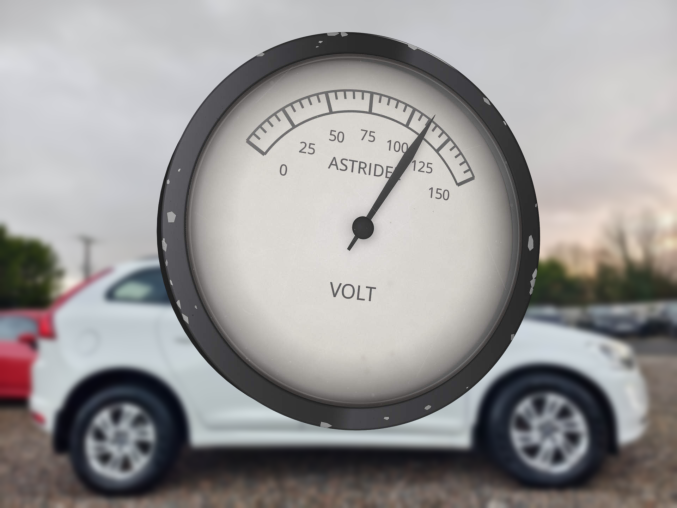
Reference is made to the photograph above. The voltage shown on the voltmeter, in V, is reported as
110 V
